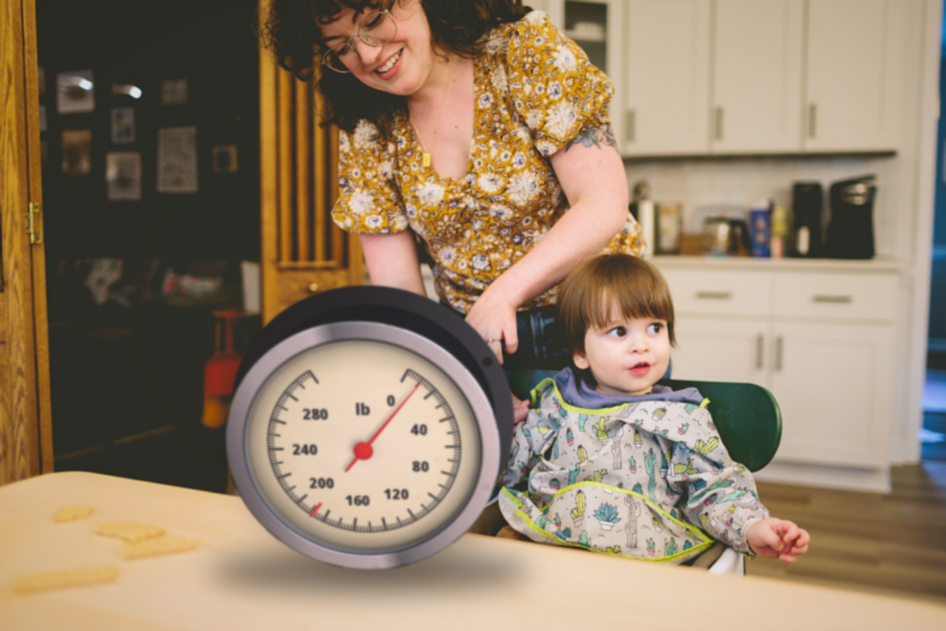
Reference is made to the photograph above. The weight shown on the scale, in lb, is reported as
10 lb
